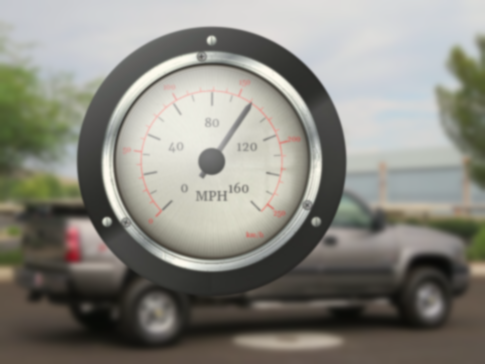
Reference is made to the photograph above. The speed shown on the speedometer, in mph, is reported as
100 mph
